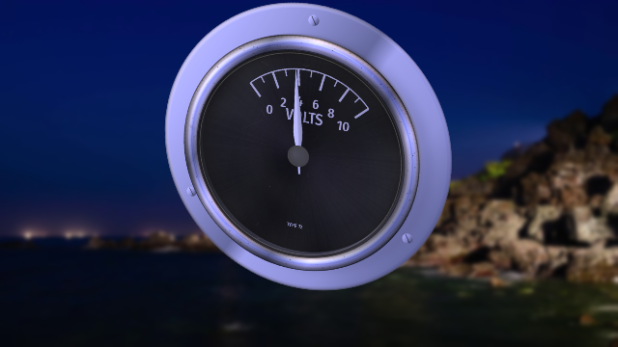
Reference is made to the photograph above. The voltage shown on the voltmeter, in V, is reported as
4 V
